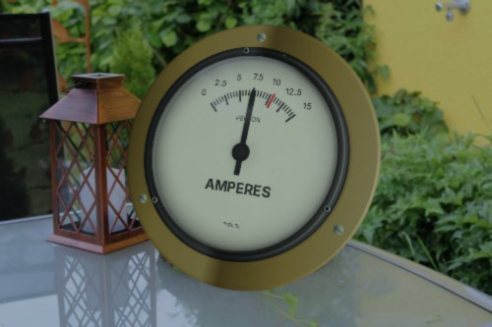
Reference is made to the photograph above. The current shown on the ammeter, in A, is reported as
7.5 A
